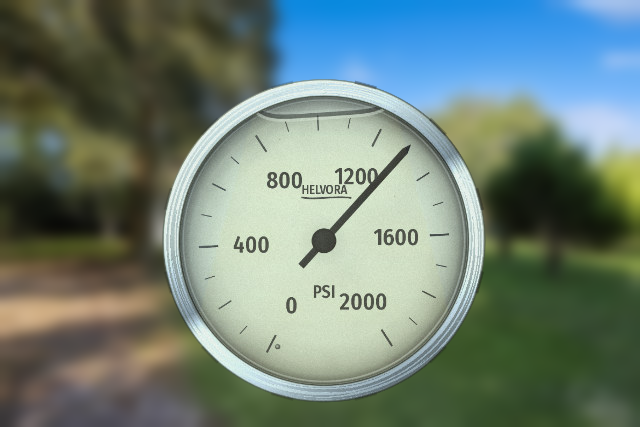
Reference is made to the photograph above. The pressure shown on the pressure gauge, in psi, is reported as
1300 psi
